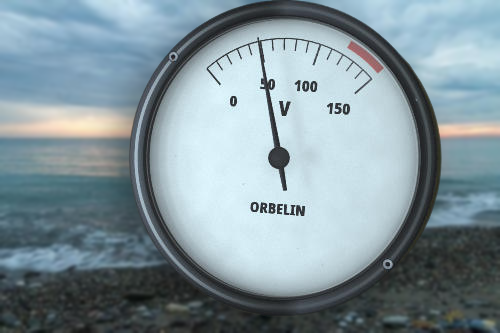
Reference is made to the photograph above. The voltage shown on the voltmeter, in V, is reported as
50 V
